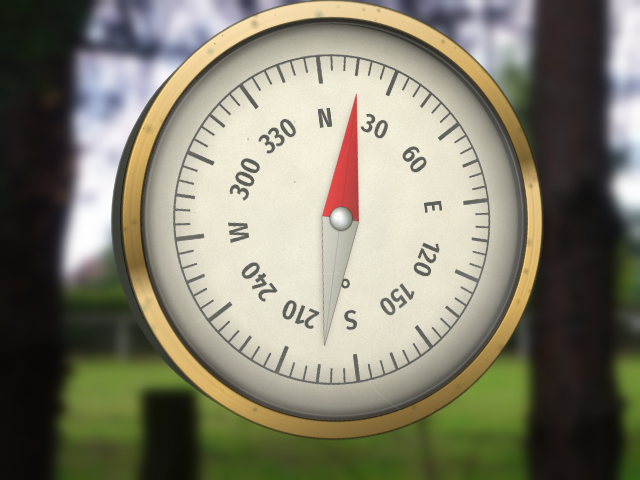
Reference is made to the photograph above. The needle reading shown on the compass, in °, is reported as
15 °
